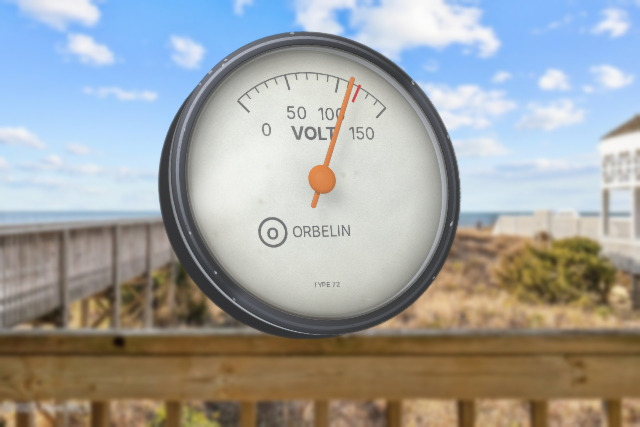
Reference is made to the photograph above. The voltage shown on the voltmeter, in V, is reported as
110 V
